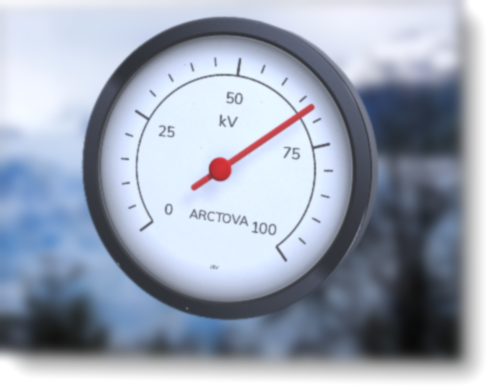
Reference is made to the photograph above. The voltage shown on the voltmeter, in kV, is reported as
67.5 kV
